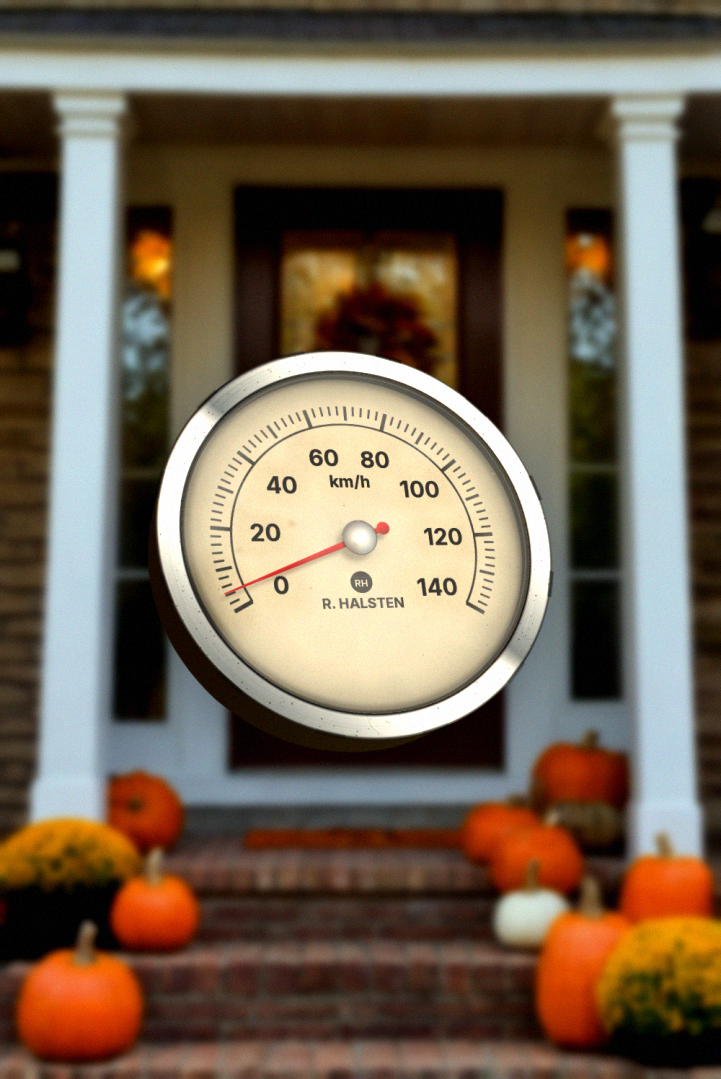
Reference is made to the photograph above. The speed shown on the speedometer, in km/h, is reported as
4 km/h
